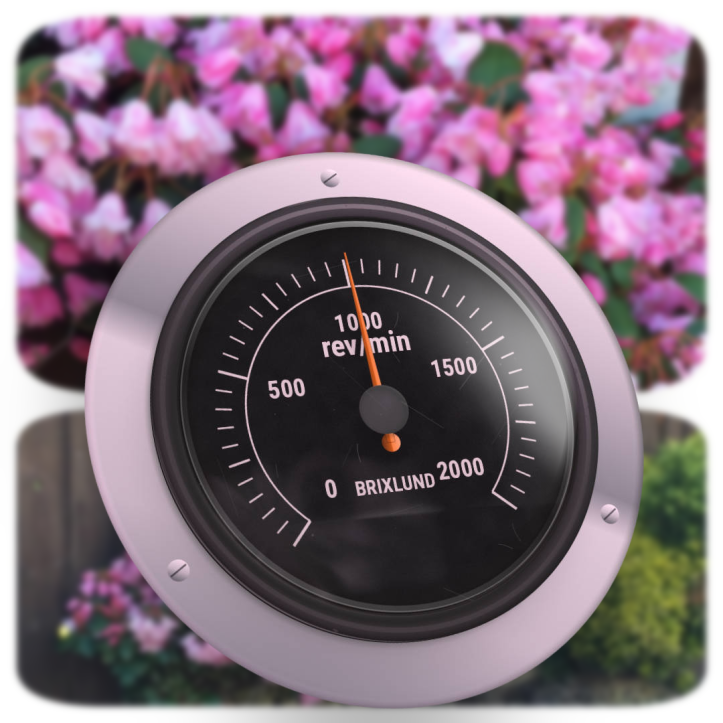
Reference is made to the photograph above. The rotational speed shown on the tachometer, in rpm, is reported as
1000 rpm
